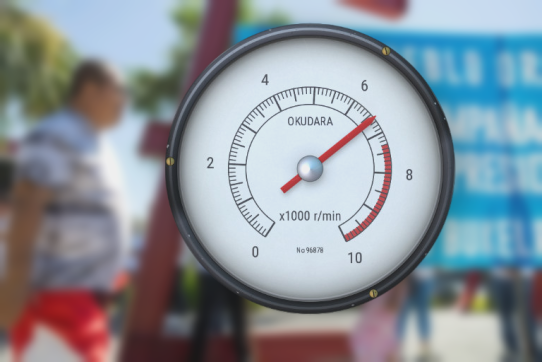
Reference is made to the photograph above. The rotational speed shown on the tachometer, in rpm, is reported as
6600 rpm
